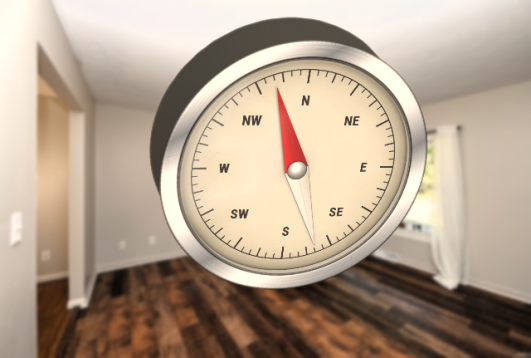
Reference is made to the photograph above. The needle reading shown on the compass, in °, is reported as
340 °
